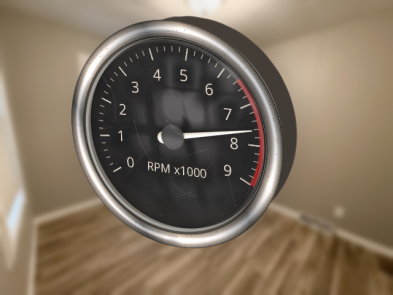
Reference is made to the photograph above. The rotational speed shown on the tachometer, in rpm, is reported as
7600 rpm
